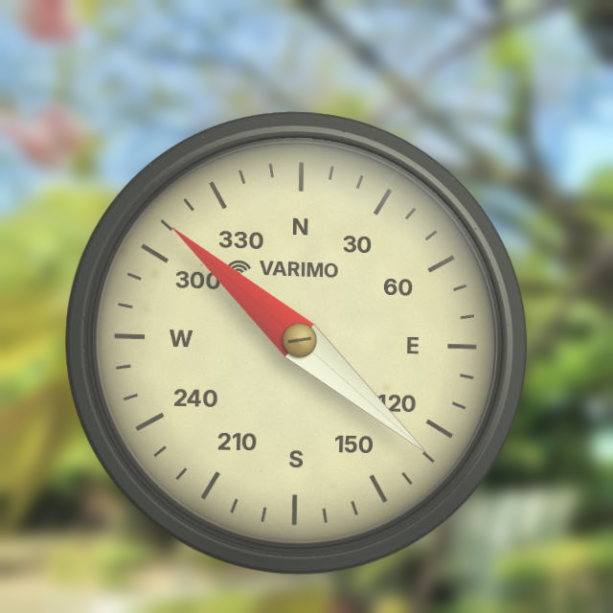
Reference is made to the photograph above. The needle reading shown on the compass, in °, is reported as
310 °
